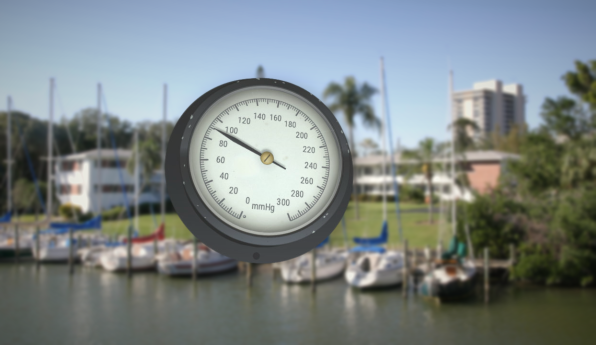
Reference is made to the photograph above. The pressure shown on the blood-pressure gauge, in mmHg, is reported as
90 mmHg
